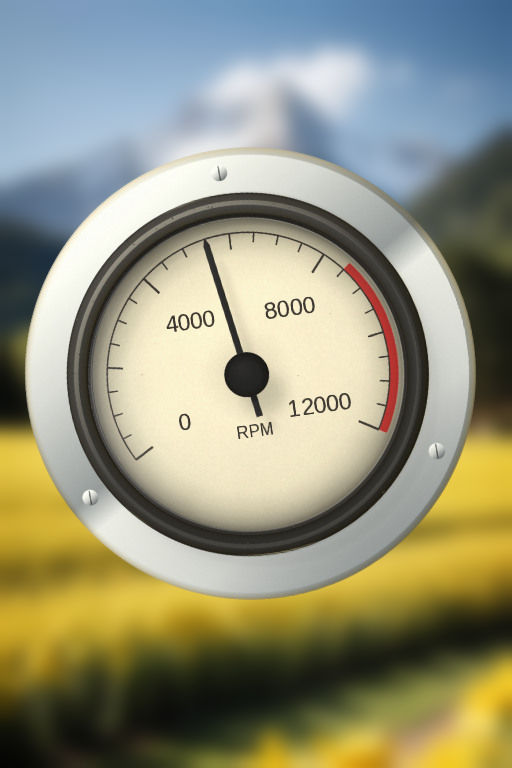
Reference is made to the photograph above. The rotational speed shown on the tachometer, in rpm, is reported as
5500 rpm
